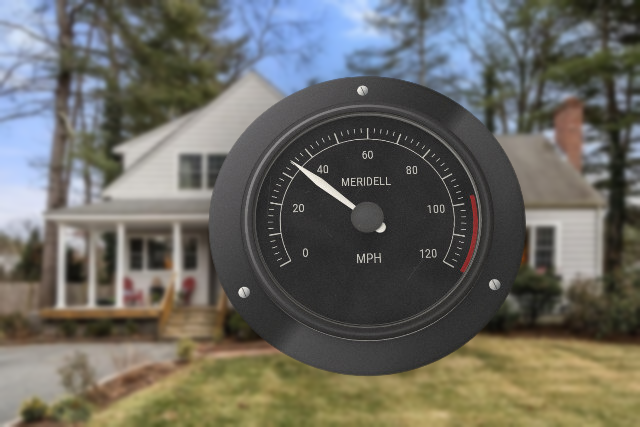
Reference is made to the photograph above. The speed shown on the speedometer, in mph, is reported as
34 mph
